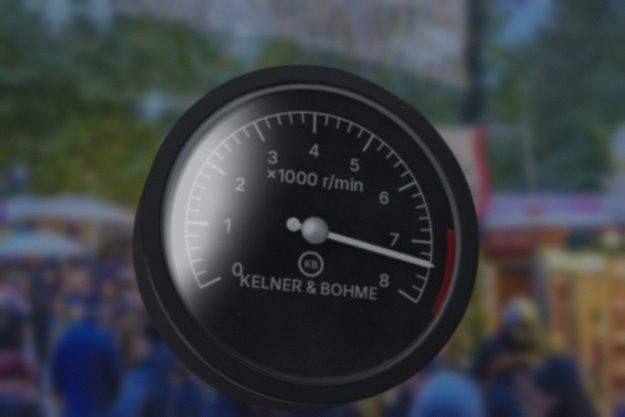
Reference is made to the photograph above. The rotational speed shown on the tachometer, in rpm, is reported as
7400 rpm
